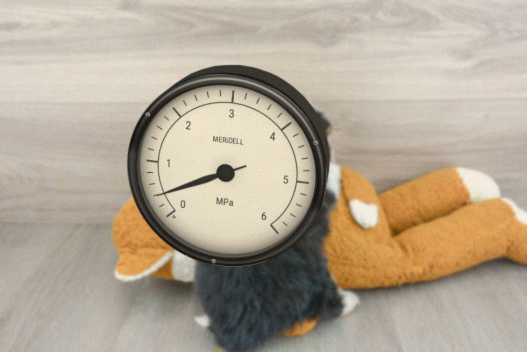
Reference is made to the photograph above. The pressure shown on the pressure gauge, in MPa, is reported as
0.4 MPa
